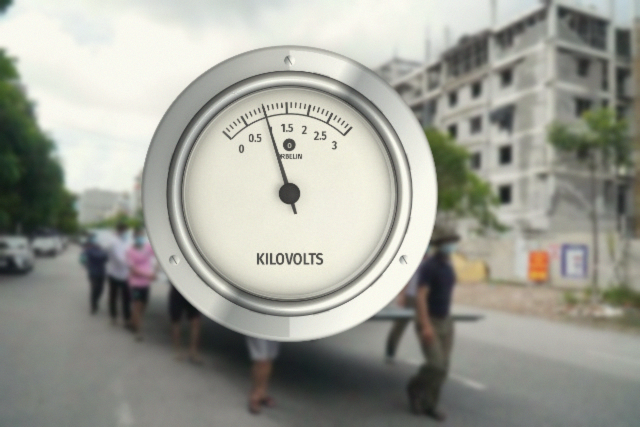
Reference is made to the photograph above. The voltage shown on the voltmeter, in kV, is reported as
1 kV
